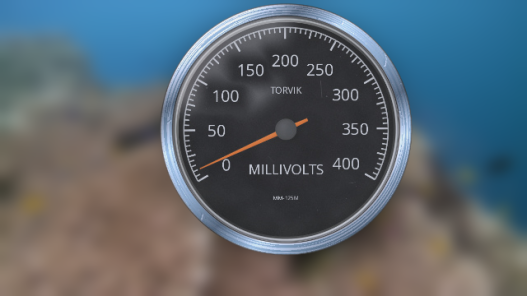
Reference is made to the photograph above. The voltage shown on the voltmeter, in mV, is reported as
10 mV
